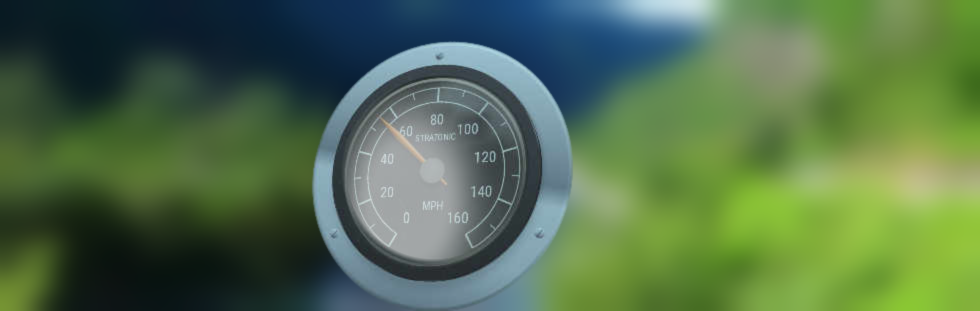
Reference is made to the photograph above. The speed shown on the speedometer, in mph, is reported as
55 mph
